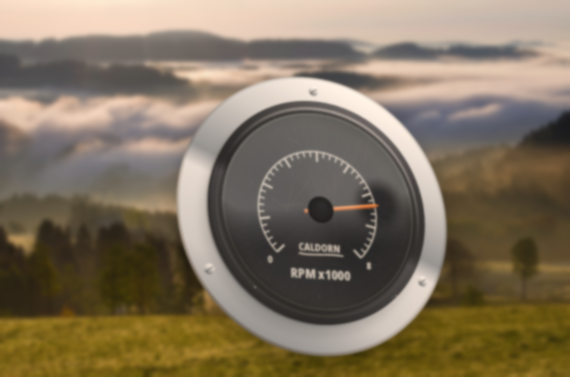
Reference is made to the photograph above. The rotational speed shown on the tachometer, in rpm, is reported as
6400 rpm
